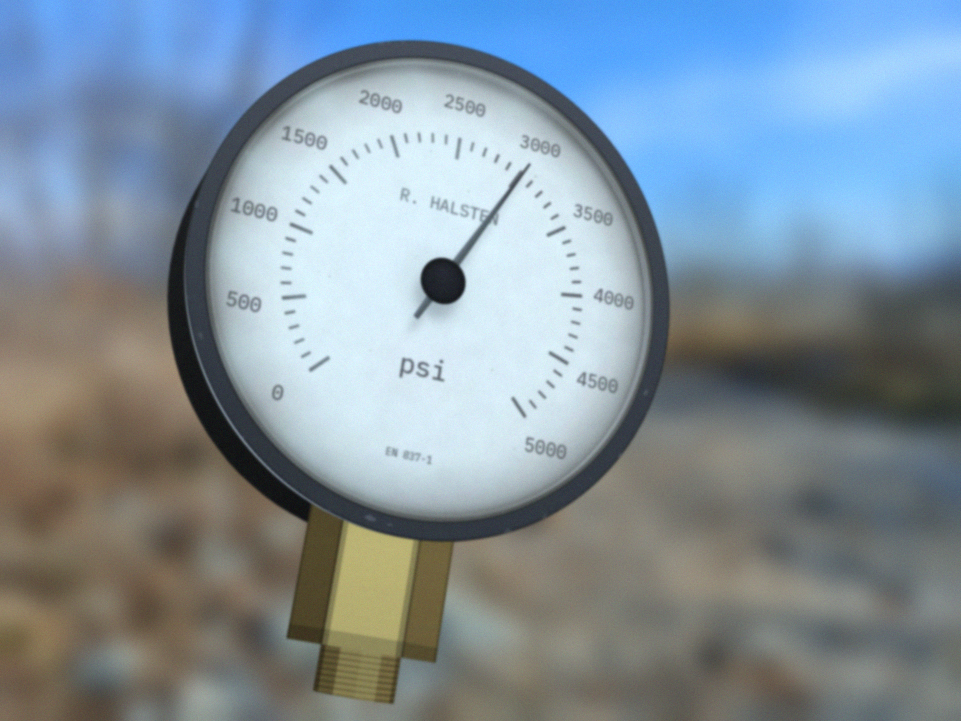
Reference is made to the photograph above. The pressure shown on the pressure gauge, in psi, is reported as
3000 psi
